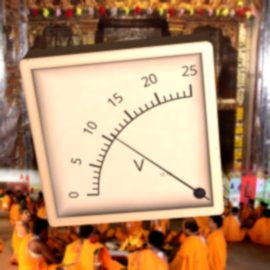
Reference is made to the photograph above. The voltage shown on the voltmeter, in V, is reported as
11 V
